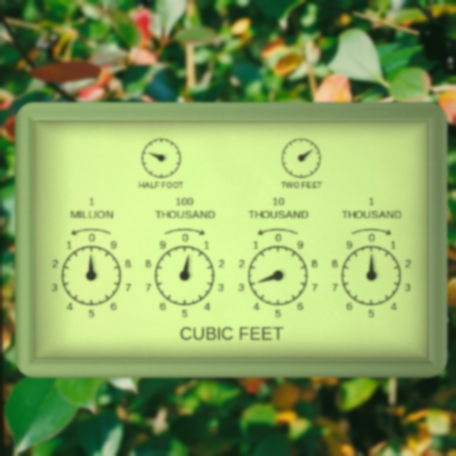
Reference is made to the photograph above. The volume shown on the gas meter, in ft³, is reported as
3000 ft³
